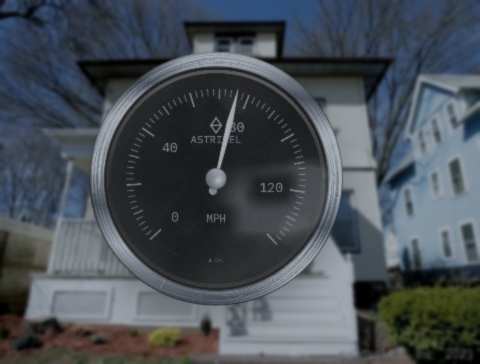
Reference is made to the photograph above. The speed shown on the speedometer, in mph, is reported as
76 mph
